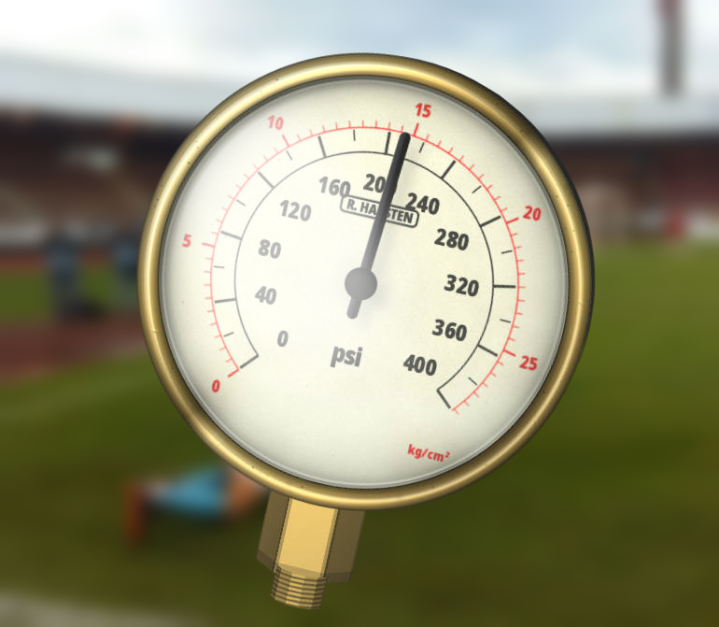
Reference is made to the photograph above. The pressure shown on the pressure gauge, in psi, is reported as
210 psi
